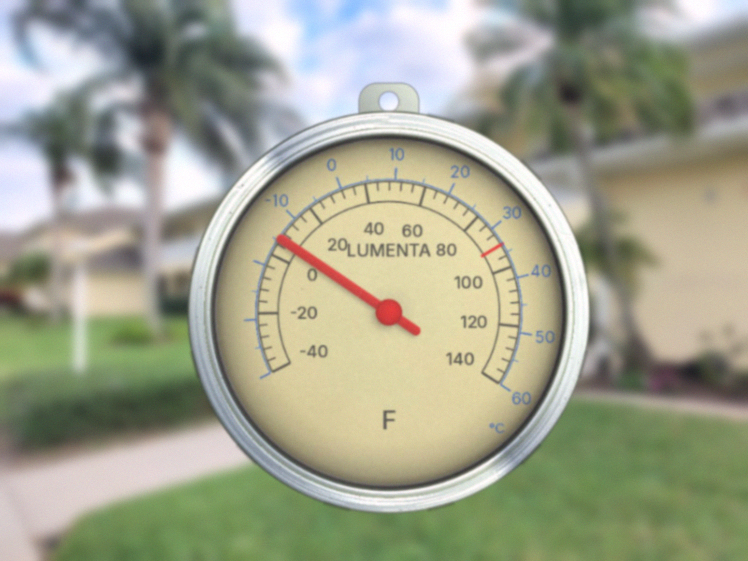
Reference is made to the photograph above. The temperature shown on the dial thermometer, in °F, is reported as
6 °F
